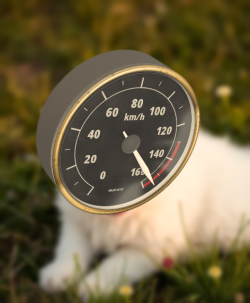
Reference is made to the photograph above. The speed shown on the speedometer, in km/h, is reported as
155 km/h
